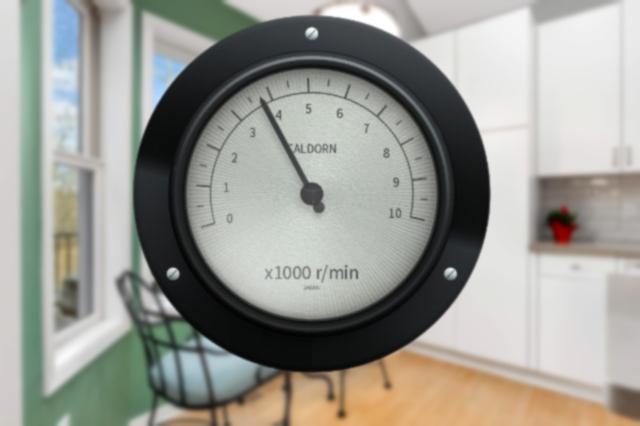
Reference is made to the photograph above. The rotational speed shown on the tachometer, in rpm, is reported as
3750 rpm
